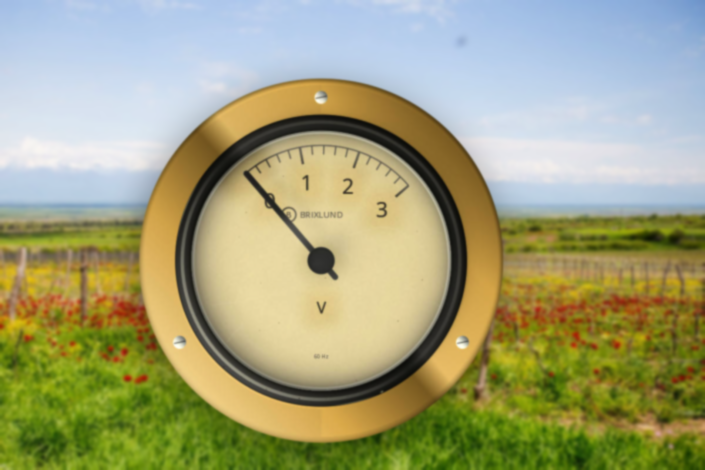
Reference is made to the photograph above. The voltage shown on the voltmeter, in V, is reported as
0 V
